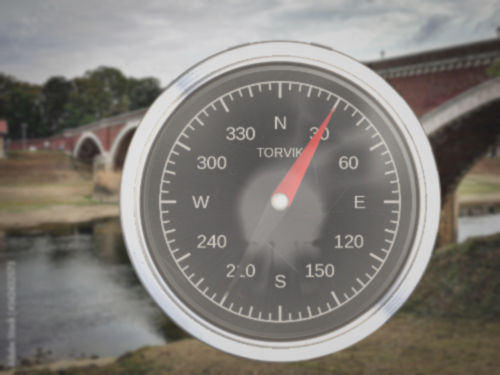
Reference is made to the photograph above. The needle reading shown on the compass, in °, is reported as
30 °
